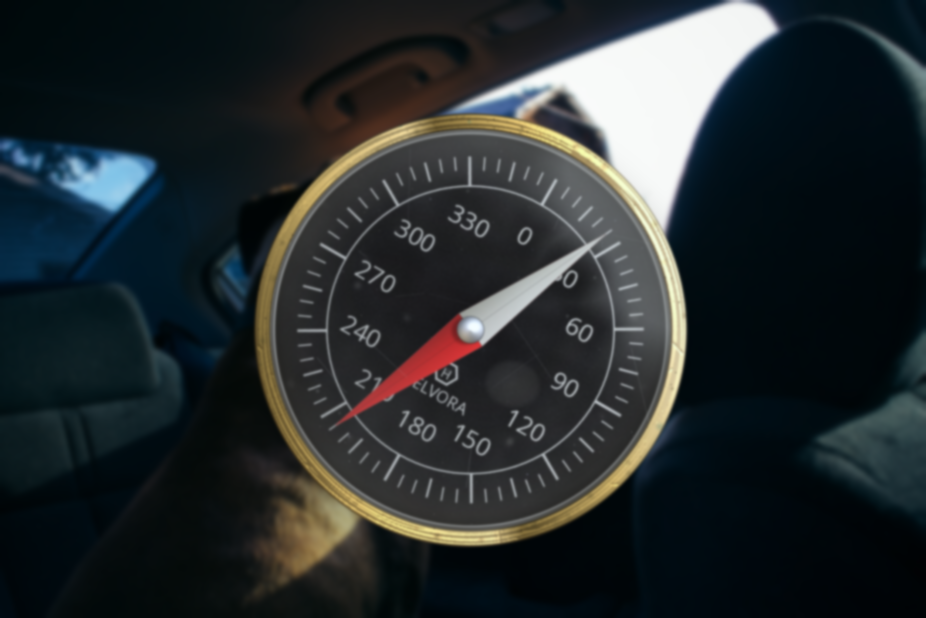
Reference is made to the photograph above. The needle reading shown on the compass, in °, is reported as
205 °
